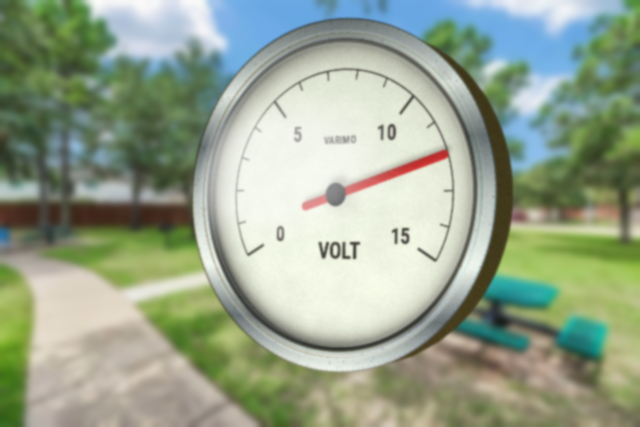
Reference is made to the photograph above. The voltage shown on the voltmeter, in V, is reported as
12 V
